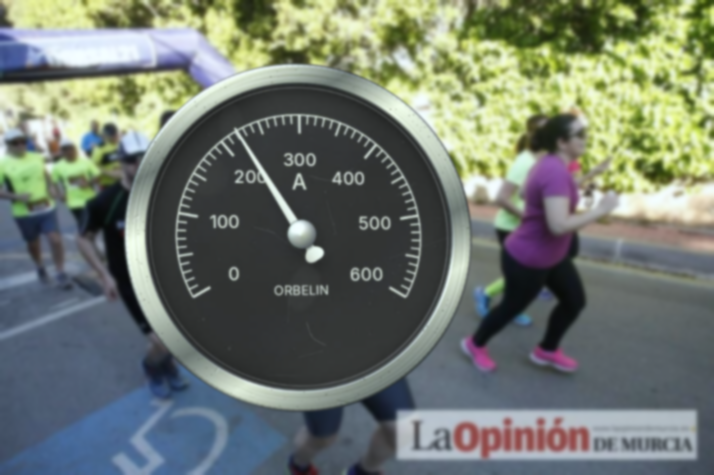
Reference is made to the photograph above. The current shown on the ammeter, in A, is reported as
220 A
